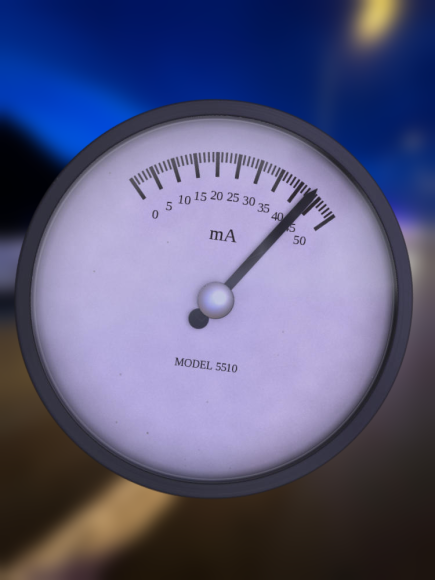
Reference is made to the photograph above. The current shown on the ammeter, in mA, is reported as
43 mA
